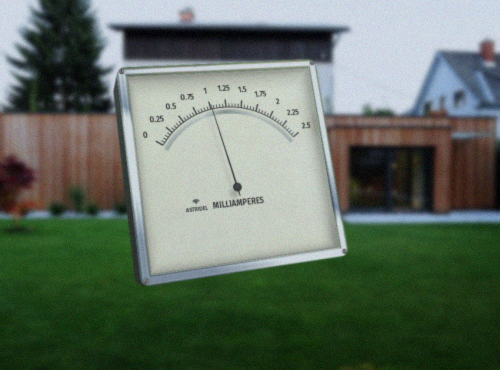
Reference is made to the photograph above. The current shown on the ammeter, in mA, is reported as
1 mA
